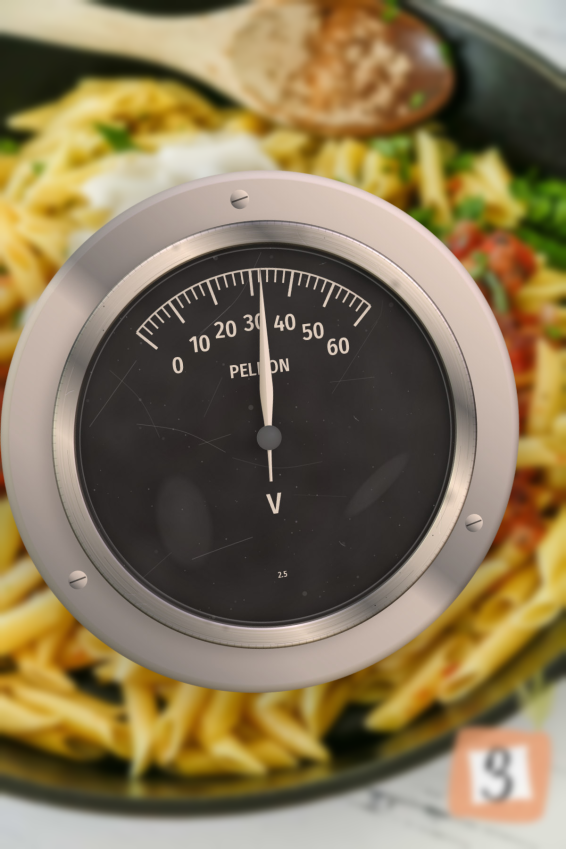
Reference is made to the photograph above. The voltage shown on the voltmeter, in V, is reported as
32 V
